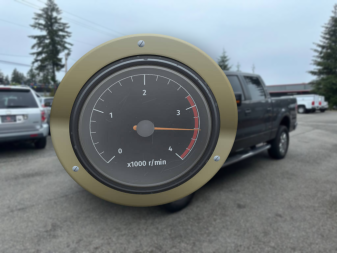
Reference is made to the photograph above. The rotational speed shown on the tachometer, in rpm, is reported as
3400 rpm
